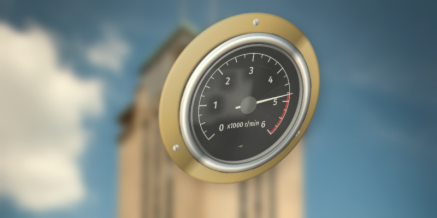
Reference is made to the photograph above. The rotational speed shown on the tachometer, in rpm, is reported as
4750 rpm
